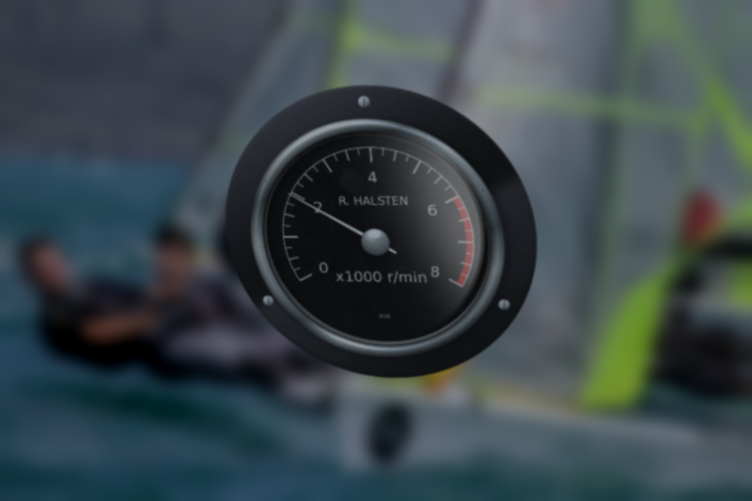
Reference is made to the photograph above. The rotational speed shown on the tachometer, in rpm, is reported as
2000 rpm
